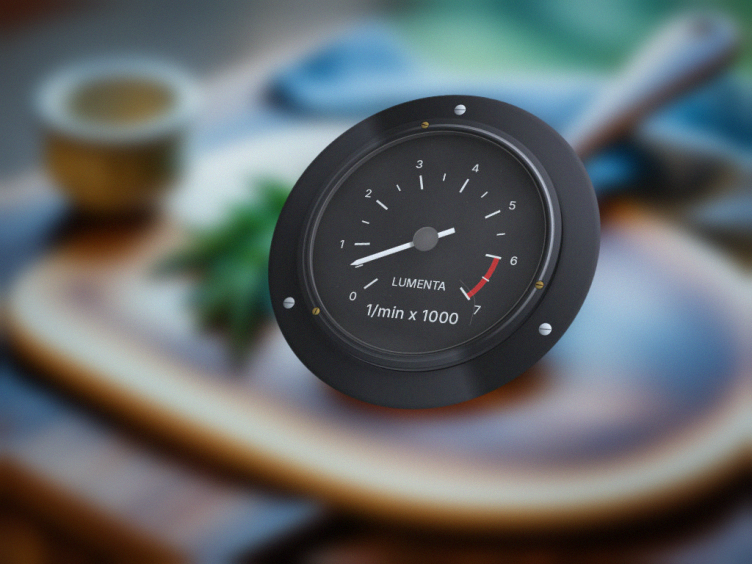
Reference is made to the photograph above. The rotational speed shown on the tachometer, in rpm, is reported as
500 rpm
